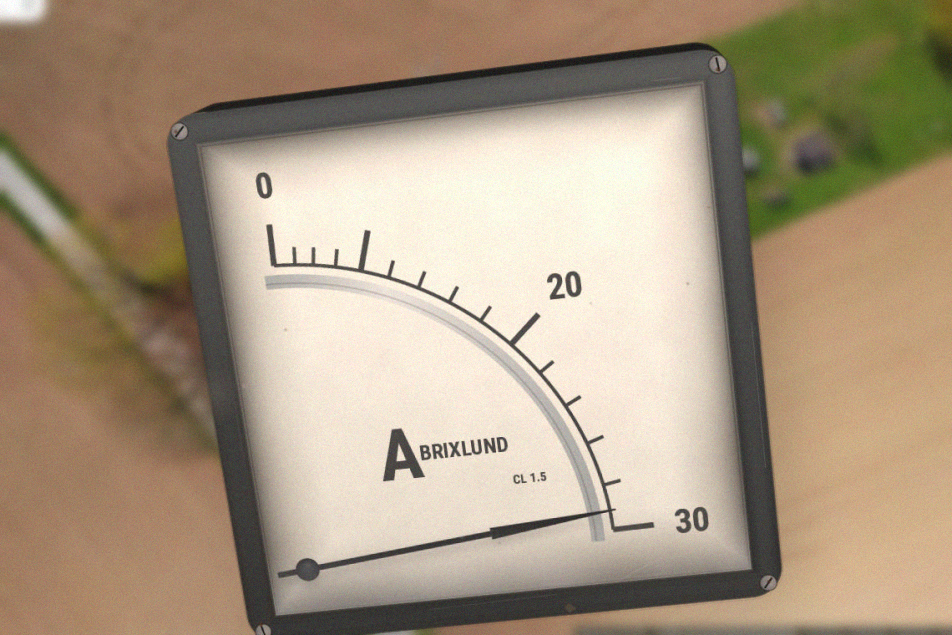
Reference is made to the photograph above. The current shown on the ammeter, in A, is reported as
29 A
